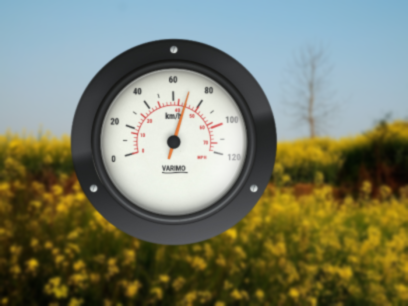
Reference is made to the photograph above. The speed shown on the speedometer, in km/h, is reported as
70 km/h
